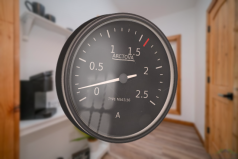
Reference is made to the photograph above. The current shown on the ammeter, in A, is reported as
0.15 A
